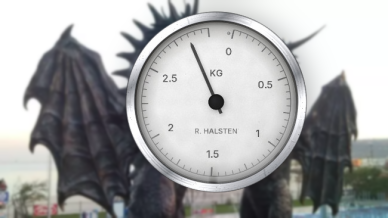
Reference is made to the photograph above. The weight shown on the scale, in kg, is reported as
2.85 kg
